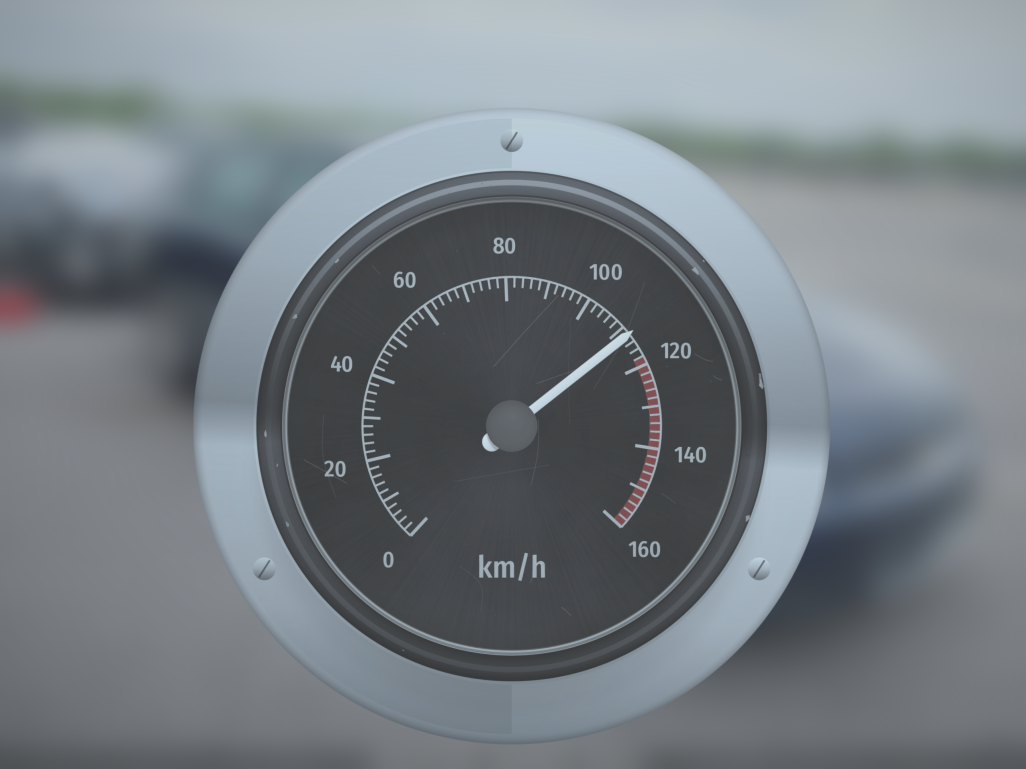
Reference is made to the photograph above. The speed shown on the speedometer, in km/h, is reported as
112 km/h
